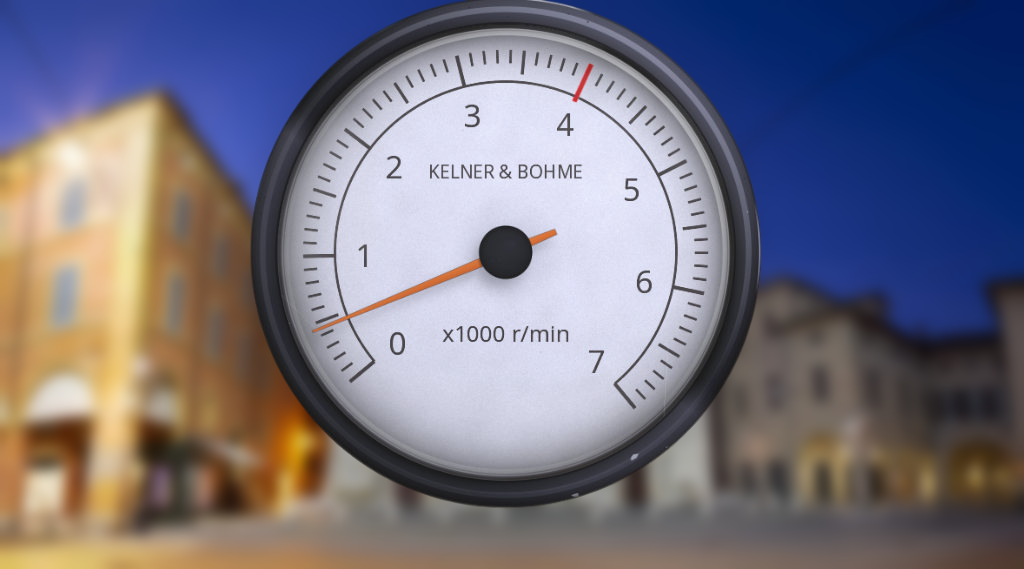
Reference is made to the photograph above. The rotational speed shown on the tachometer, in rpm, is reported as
450 rpm
